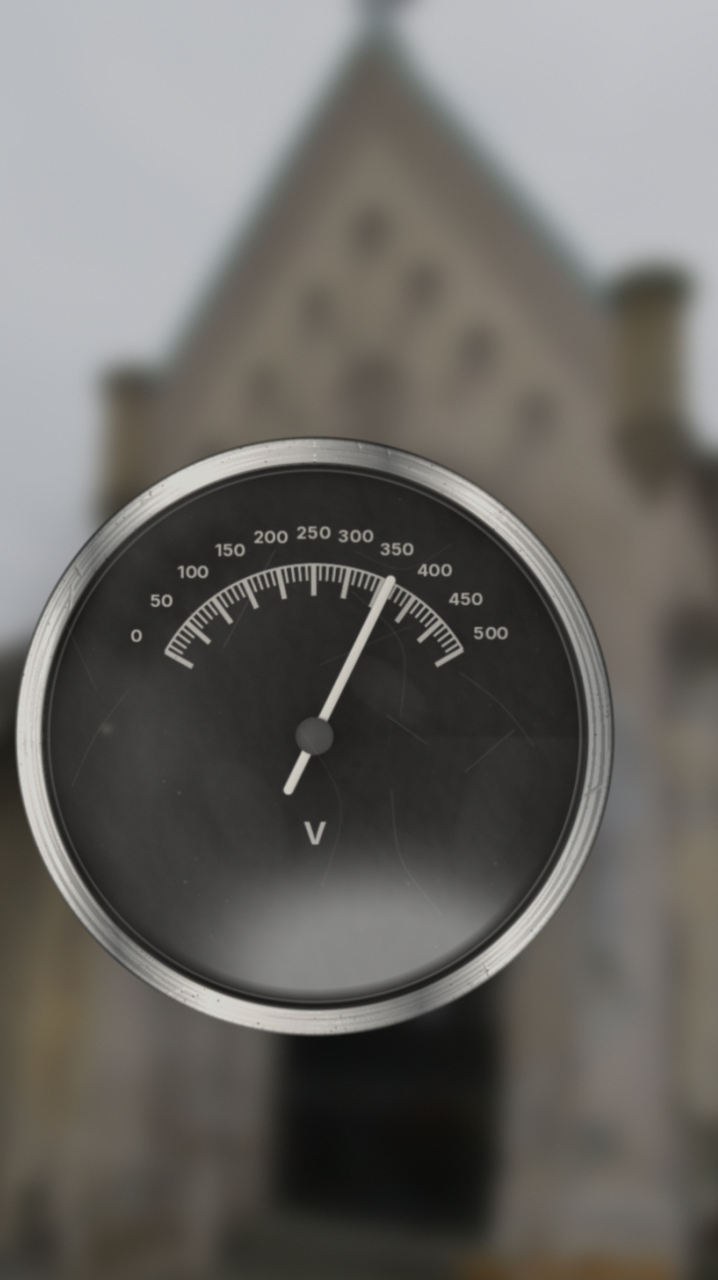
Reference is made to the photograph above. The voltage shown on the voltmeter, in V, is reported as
360 V
